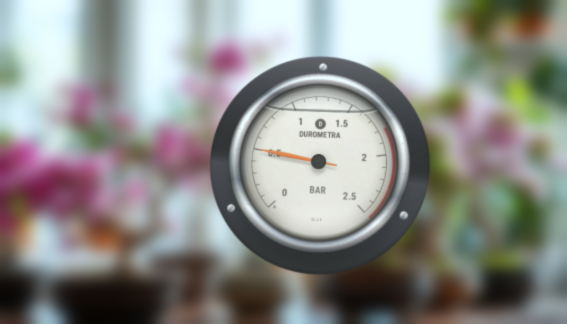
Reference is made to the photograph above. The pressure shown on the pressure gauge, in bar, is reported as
0.5 bar
